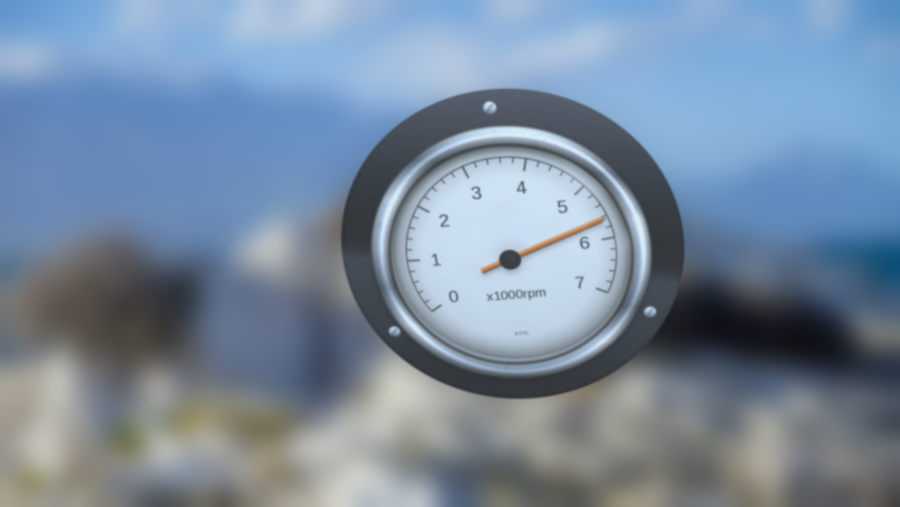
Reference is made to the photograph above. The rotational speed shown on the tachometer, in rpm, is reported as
5600 rpm
